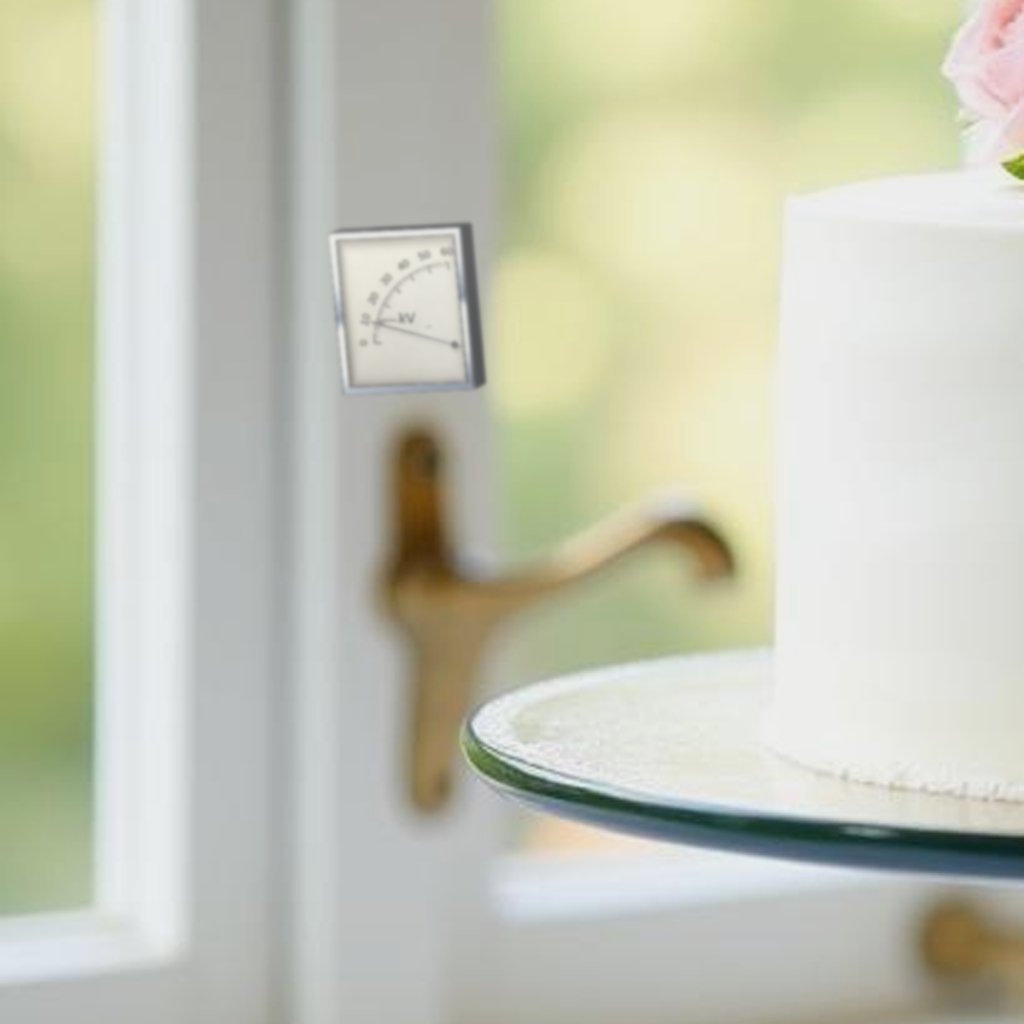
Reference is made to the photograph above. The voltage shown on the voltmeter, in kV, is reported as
10 kV
